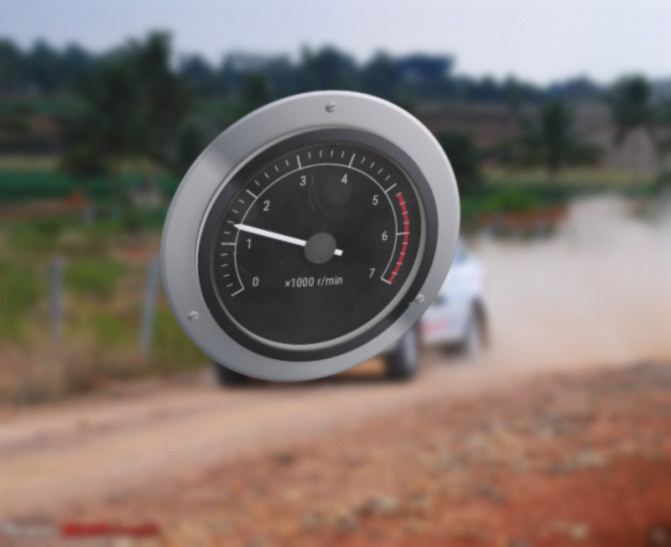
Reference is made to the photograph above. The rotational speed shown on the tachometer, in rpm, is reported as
1400 rpm
